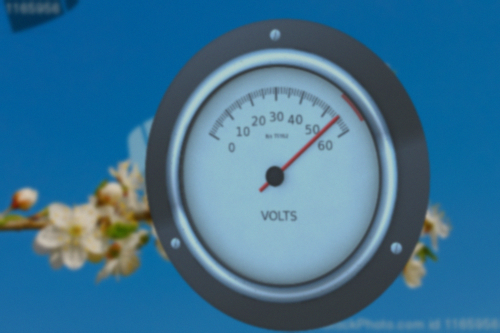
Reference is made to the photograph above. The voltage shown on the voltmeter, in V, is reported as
55 V
